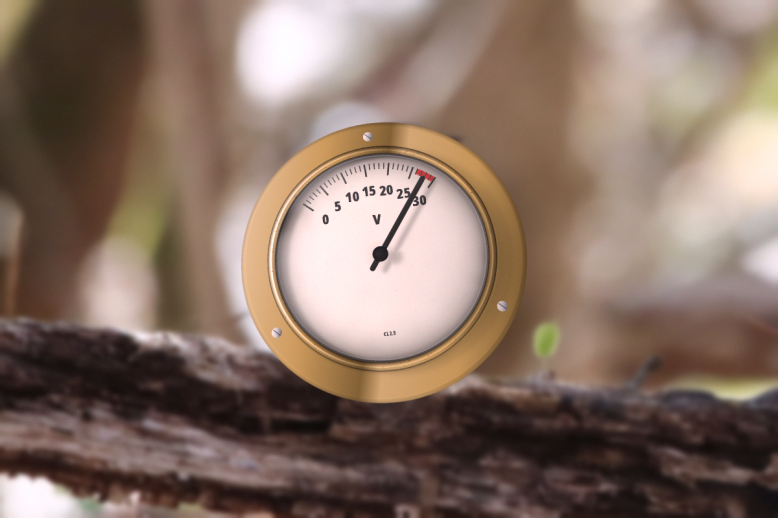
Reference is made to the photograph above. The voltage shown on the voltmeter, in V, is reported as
28 V
